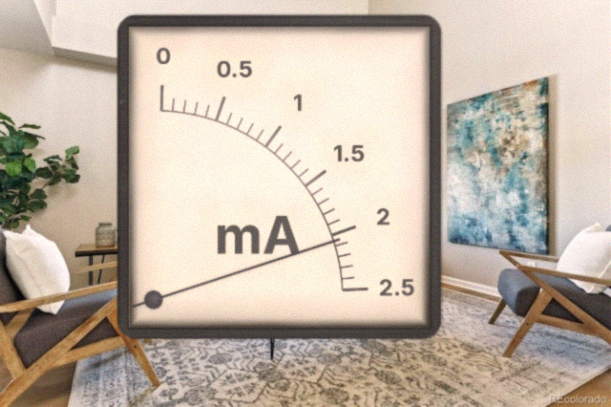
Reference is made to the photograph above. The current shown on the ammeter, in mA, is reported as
2.05 mA
